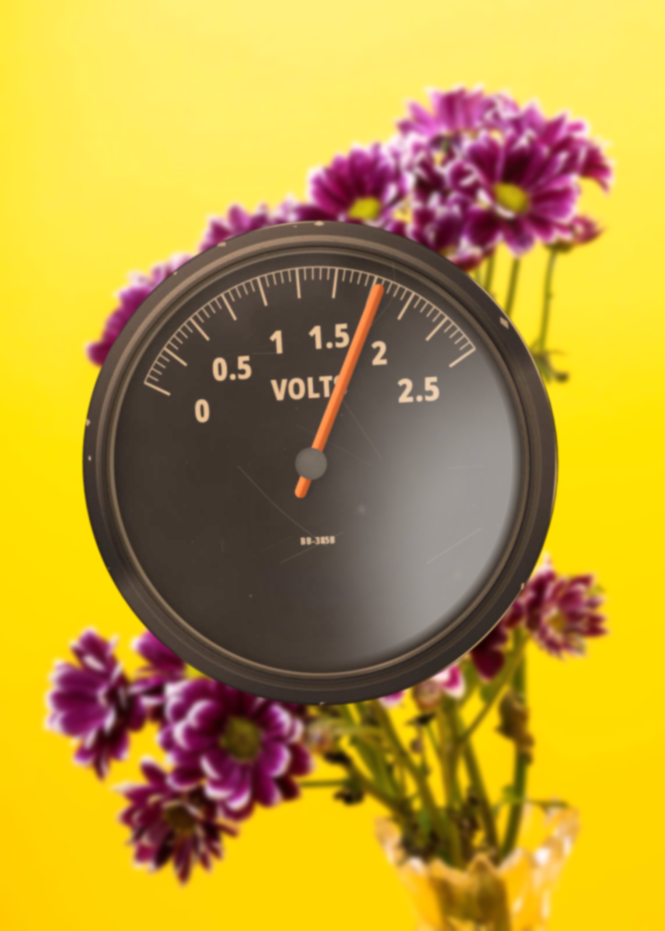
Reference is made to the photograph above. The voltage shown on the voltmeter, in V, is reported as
1.8 V
